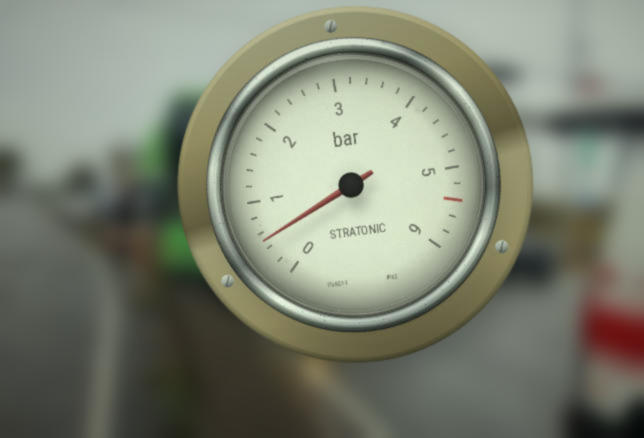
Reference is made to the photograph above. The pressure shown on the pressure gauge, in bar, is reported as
0.5 bar
